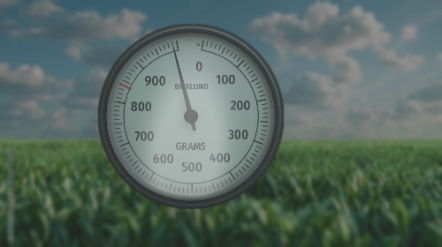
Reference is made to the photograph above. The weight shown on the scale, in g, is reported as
990 g
